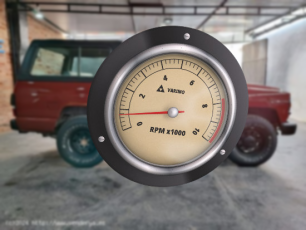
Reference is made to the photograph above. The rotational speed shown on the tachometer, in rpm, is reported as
800 rpm
